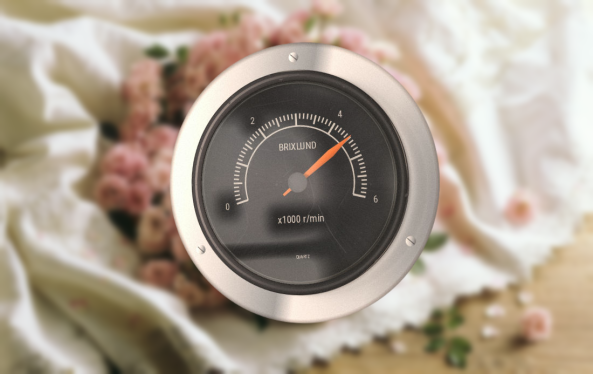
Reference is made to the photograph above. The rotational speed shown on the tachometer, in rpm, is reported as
4500 rpm
